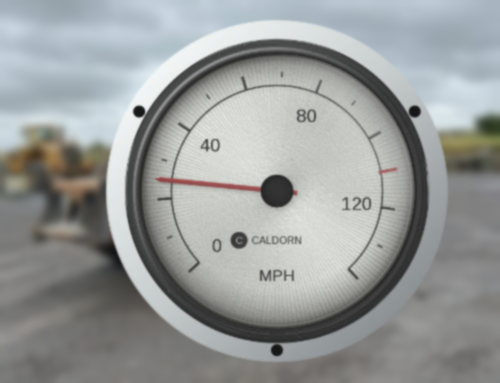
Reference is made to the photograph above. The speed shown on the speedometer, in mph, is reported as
25 mph
